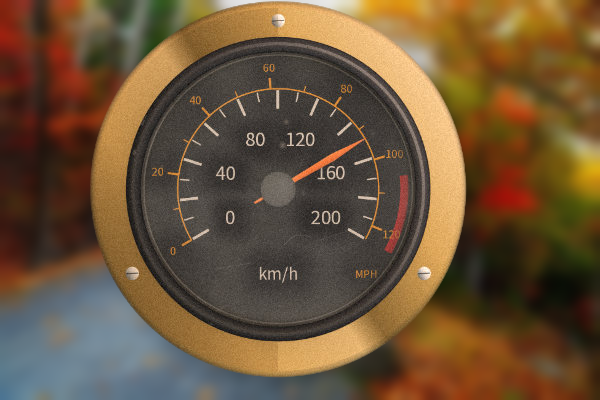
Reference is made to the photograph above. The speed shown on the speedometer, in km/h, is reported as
150 km/h
